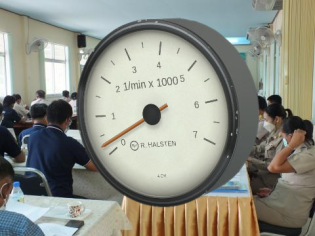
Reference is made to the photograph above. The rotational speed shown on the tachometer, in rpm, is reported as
250 rpm
